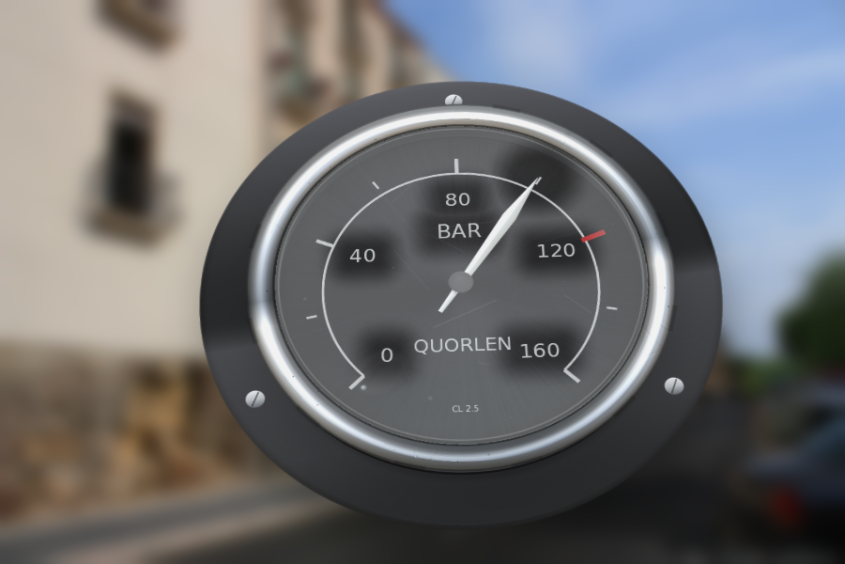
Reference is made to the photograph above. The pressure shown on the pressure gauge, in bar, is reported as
100 bar
